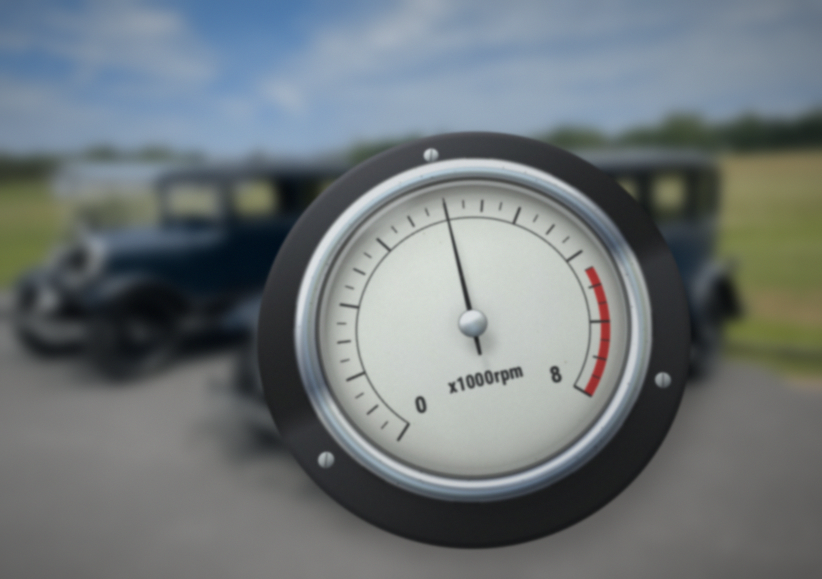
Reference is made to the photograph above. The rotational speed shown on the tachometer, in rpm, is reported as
4000 rpm
